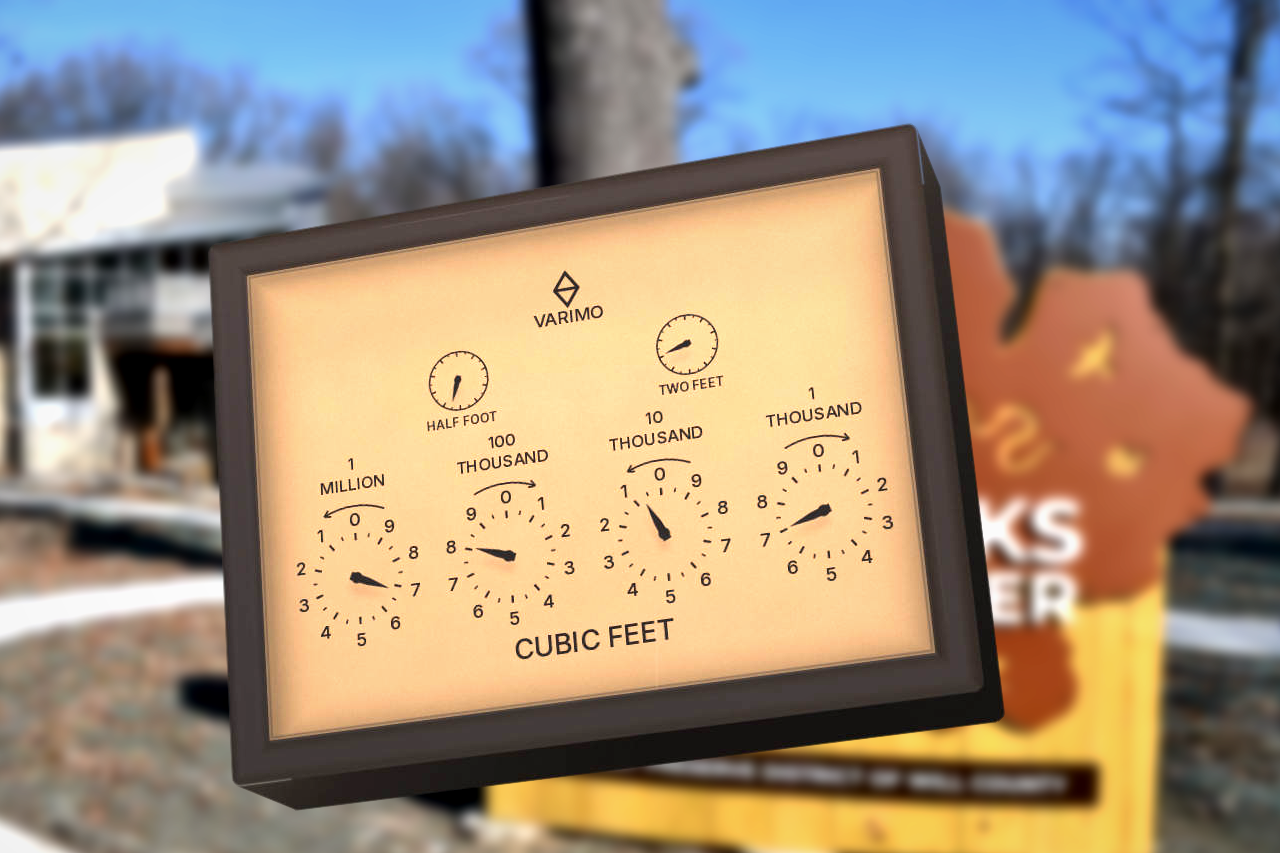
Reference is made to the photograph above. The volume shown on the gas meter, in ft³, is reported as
680700 ft³
